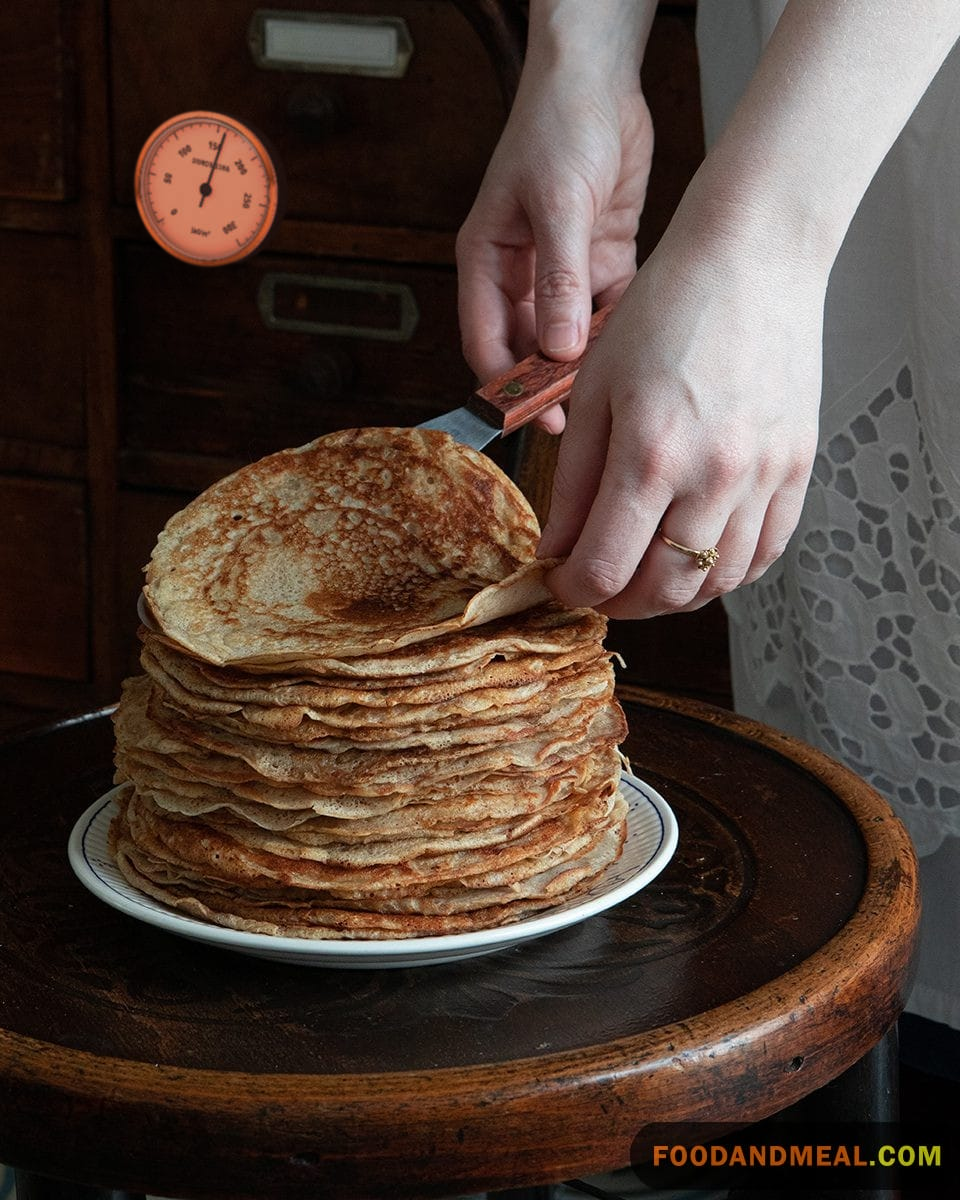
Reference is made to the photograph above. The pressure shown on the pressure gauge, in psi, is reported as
160 psi
